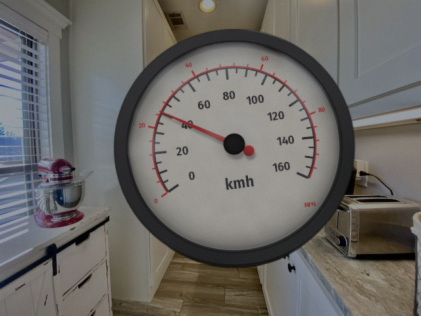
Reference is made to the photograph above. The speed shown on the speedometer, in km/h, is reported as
40 km/h
